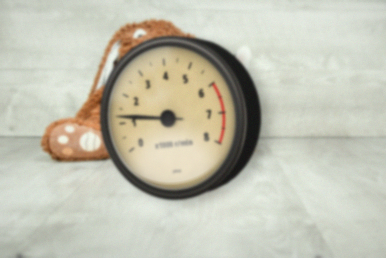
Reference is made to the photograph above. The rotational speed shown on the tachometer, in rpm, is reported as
1250 rpm
